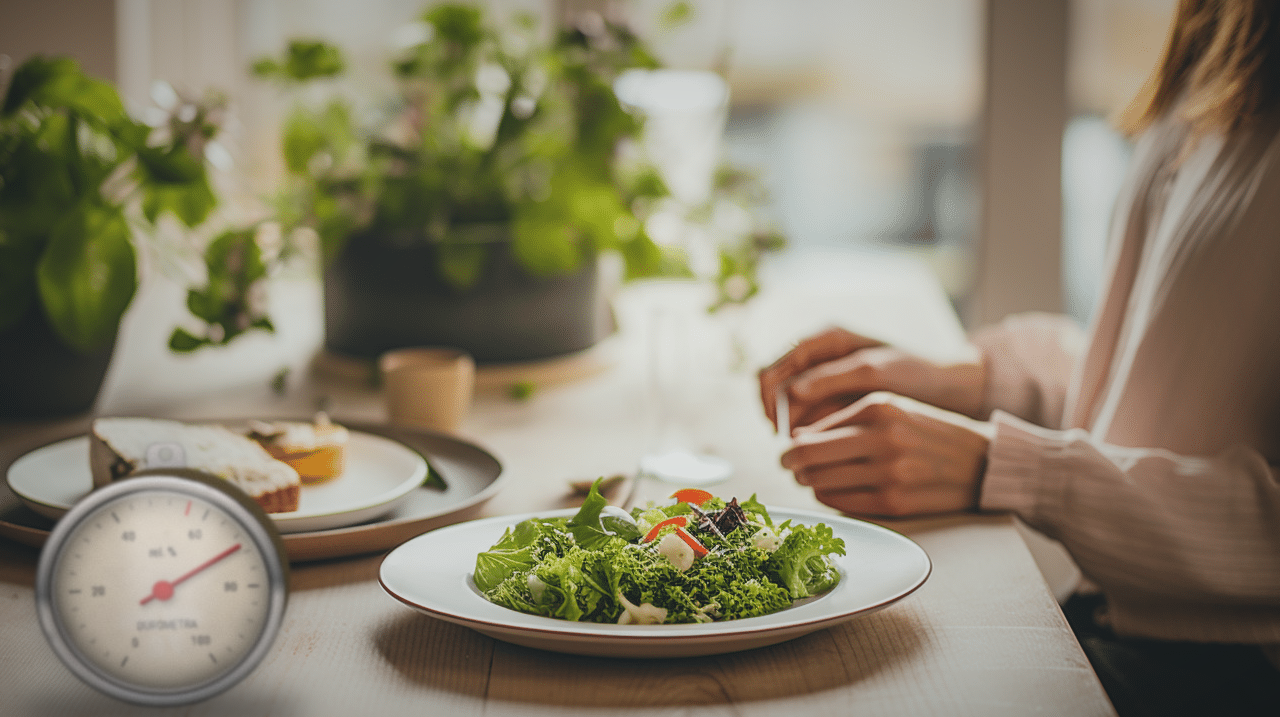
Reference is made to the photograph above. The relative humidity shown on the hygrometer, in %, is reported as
70 %
